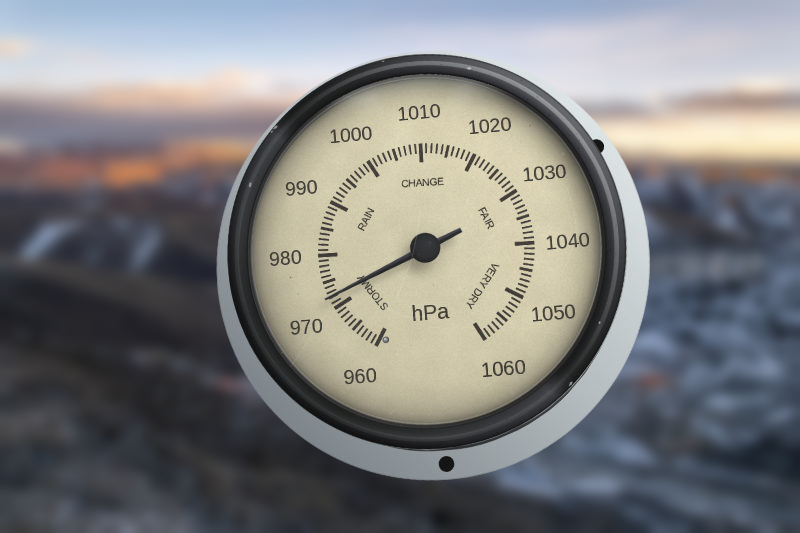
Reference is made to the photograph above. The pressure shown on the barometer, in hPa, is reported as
972 hPa
